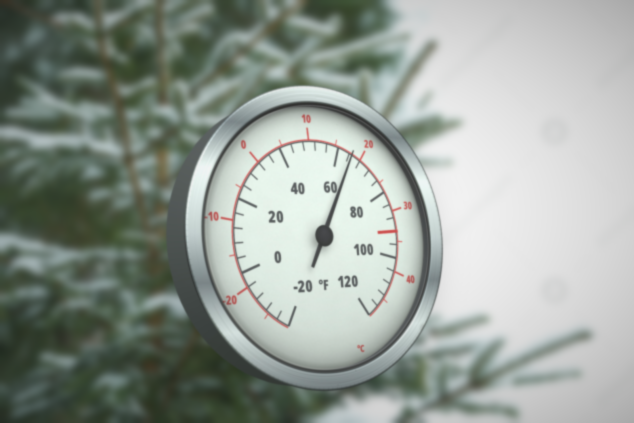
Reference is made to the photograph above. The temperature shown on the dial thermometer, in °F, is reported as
64 °F
